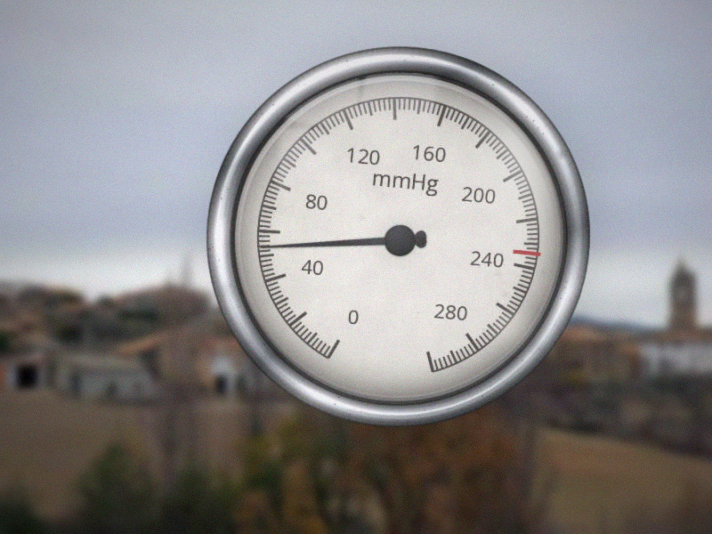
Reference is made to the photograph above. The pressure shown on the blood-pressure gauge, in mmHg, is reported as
54 mmHg
